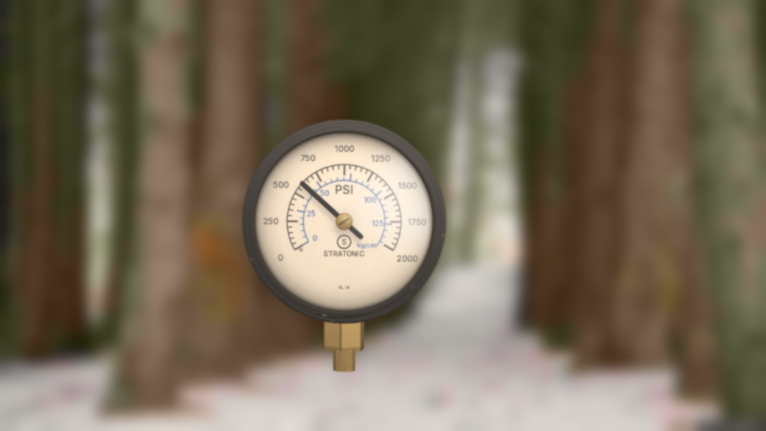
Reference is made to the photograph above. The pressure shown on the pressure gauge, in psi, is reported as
600 psi
